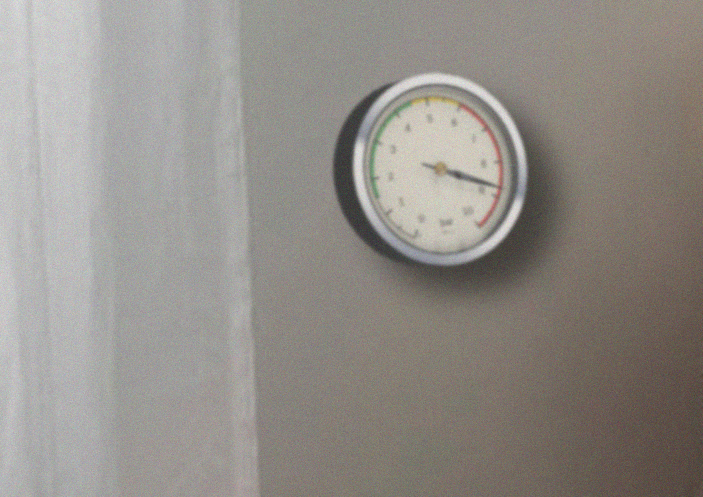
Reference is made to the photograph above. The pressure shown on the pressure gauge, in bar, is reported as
8.75 bar
